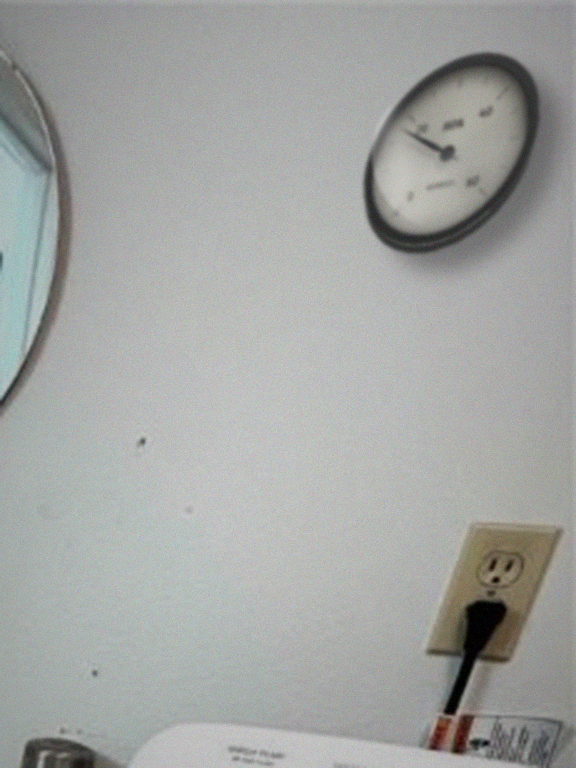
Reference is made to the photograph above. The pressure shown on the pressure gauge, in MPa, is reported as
17.5 MPa
